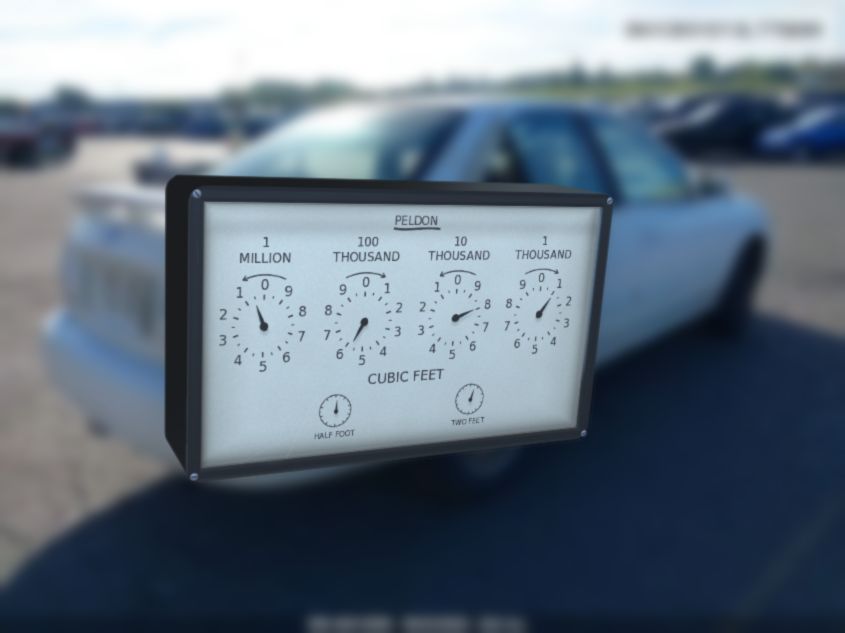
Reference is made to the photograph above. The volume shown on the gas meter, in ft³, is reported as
58100 ft³
